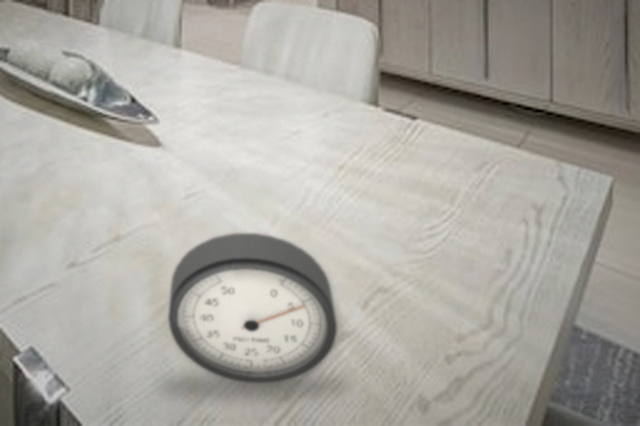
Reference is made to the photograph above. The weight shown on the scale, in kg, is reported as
5 kg
